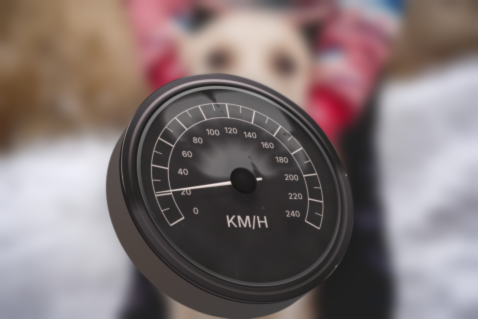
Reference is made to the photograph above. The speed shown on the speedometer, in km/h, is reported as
20 km/h
